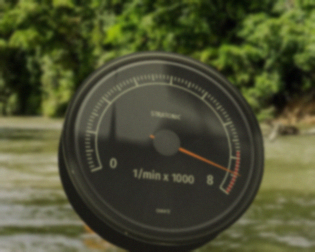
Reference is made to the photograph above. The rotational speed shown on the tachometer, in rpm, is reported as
7500 rpm
